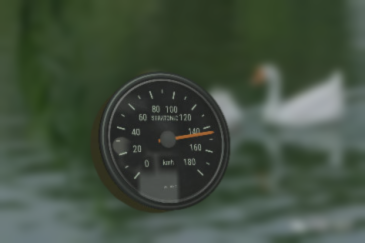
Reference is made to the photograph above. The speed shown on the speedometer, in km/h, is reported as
145 km/h
